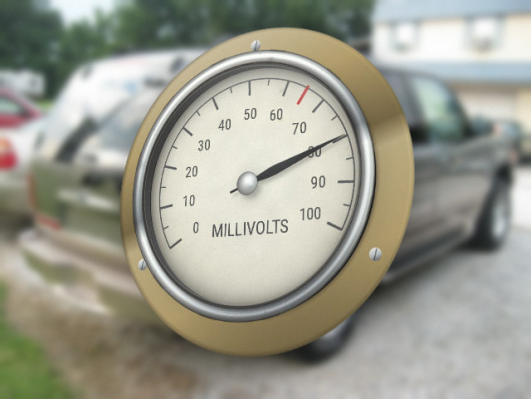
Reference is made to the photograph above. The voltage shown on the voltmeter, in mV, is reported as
80 mV
